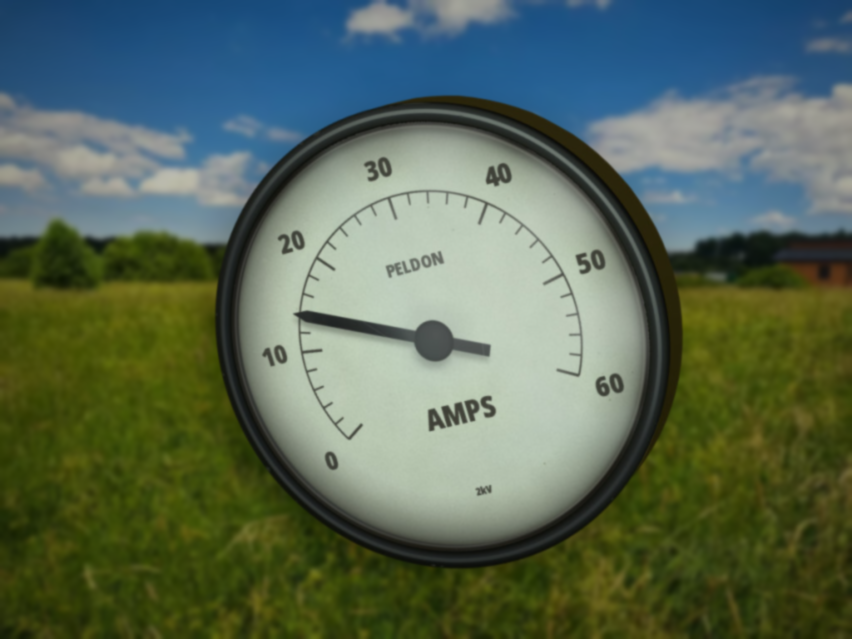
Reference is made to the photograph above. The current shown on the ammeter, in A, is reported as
14 A
